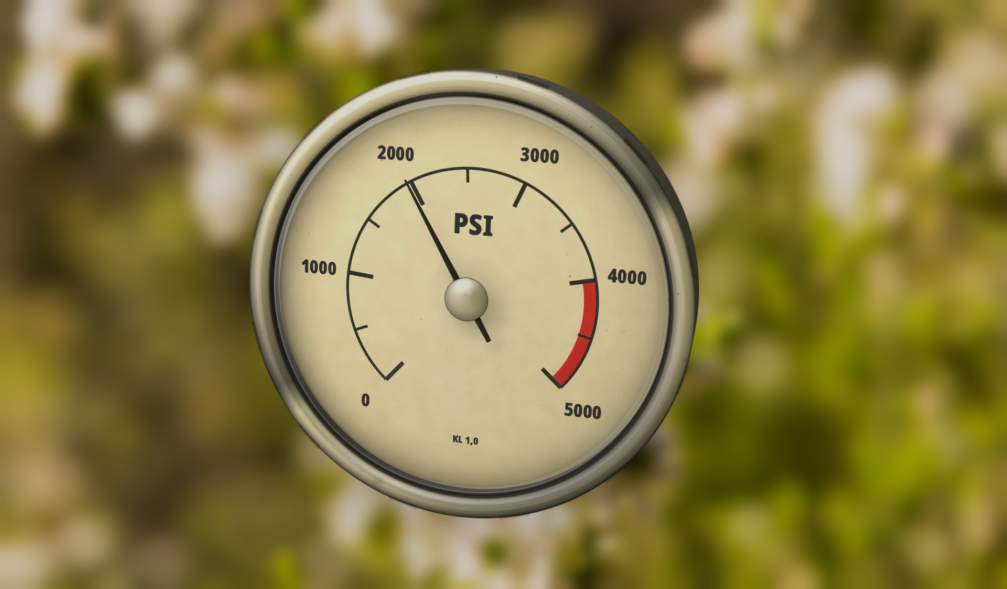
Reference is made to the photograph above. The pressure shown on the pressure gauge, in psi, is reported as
2000 psi
